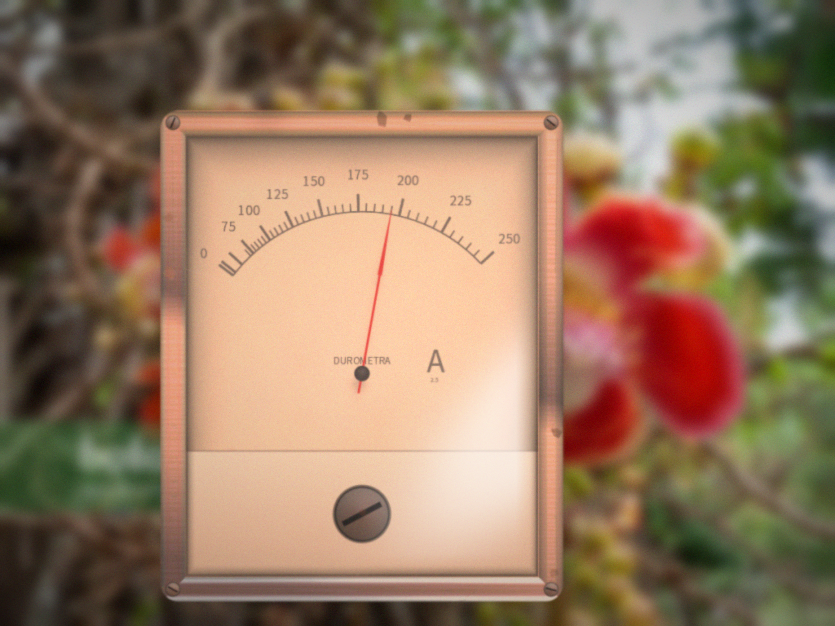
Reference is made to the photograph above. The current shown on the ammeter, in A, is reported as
195 A
